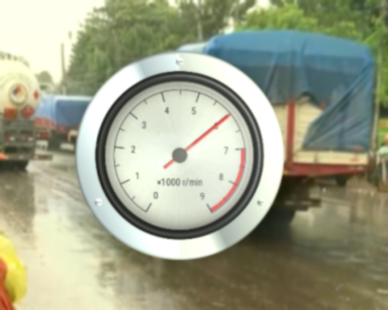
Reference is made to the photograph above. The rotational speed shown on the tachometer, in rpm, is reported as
6000 rpm
